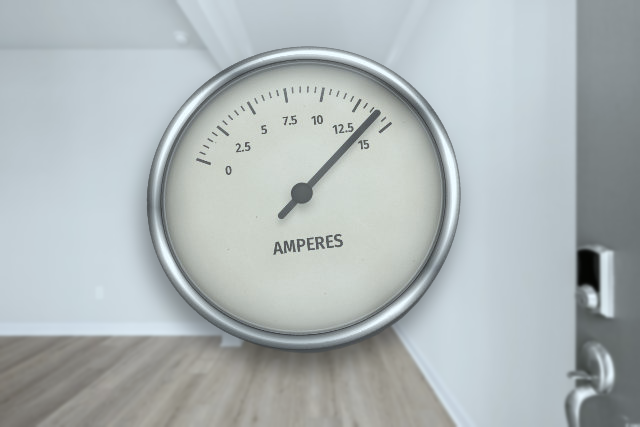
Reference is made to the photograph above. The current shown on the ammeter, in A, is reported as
14 A
